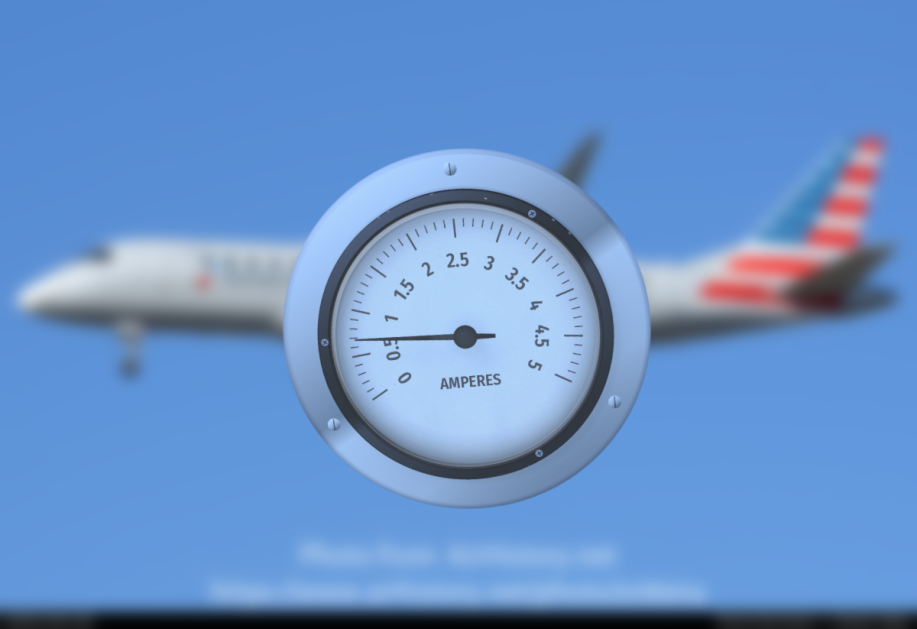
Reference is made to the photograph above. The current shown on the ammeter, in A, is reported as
0.7 A
